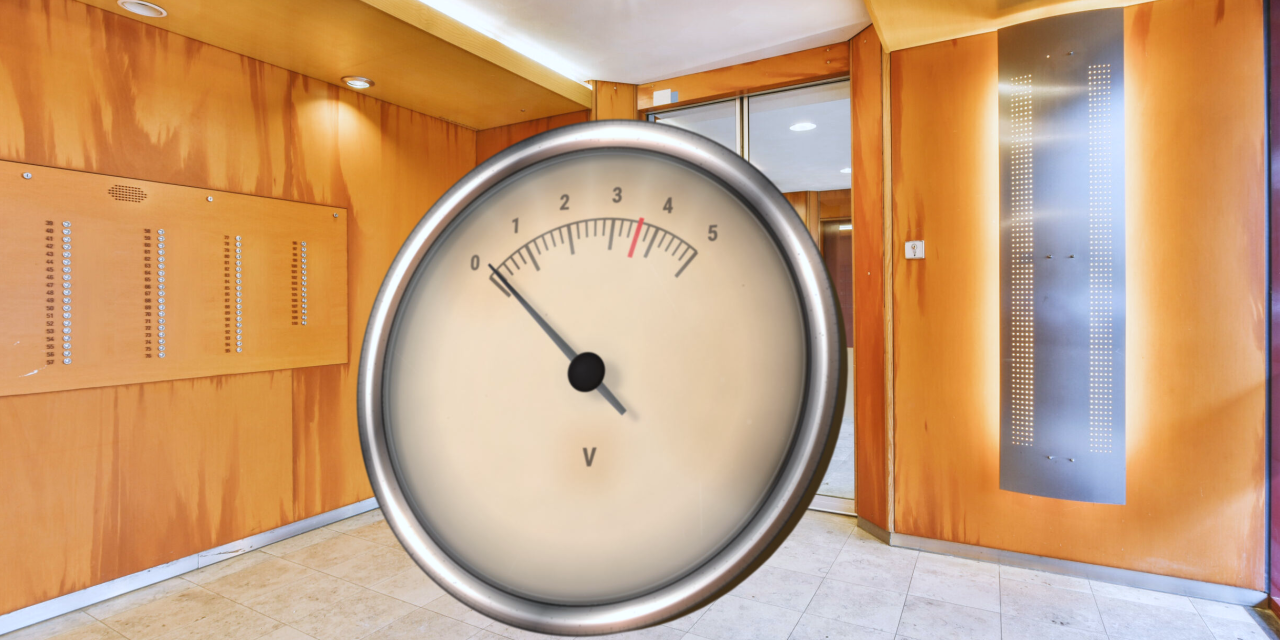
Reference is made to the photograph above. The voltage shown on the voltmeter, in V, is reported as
0.2 V
